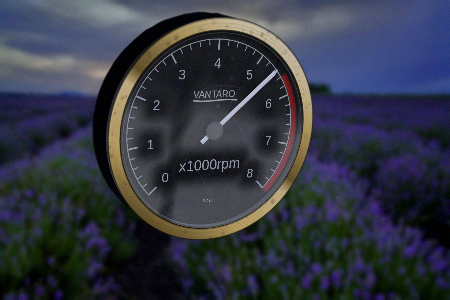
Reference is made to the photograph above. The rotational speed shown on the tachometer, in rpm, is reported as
5400 rpm
